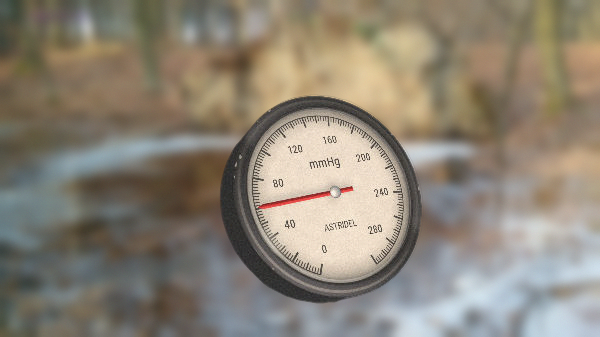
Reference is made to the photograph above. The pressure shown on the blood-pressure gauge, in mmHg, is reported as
60 mmHg
